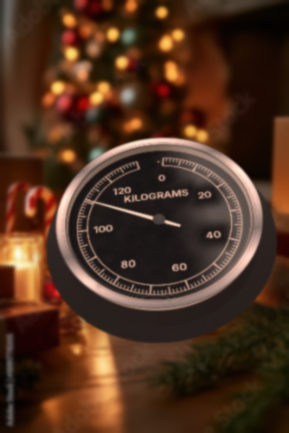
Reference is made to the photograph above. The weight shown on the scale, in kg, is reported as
110 kg
